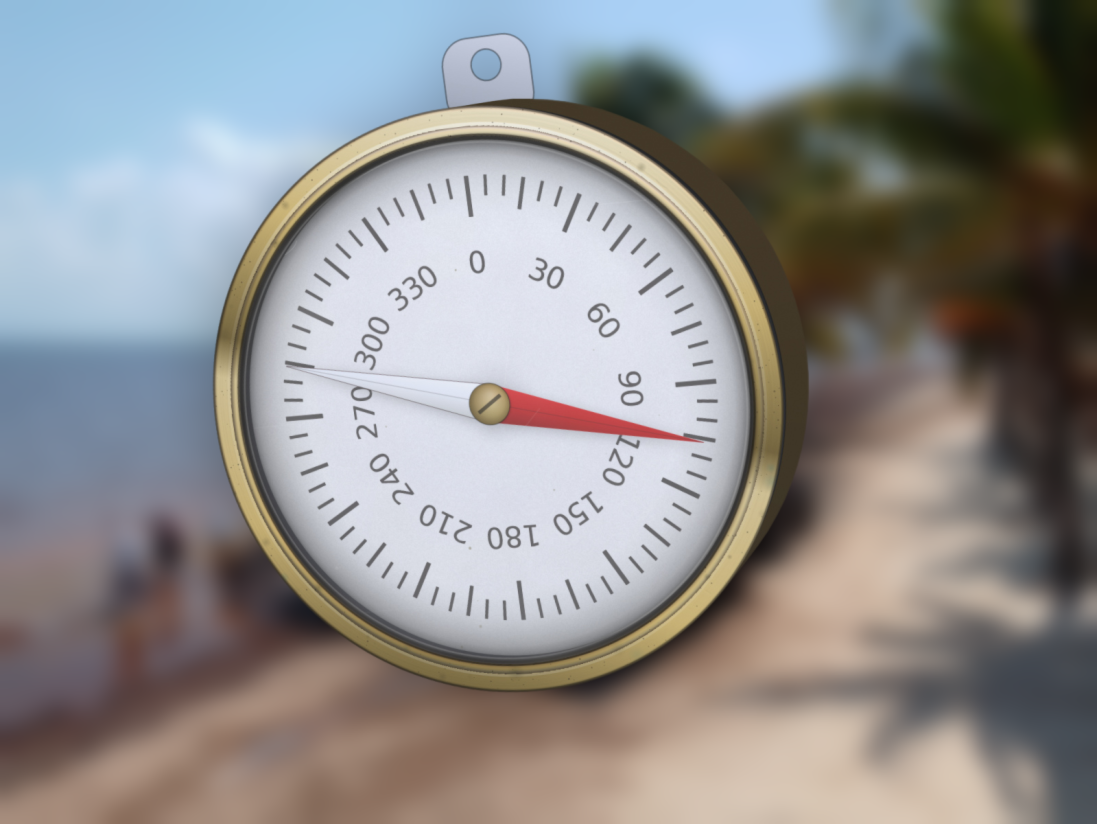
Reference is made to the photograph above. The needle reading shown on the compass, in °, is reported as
105 °
